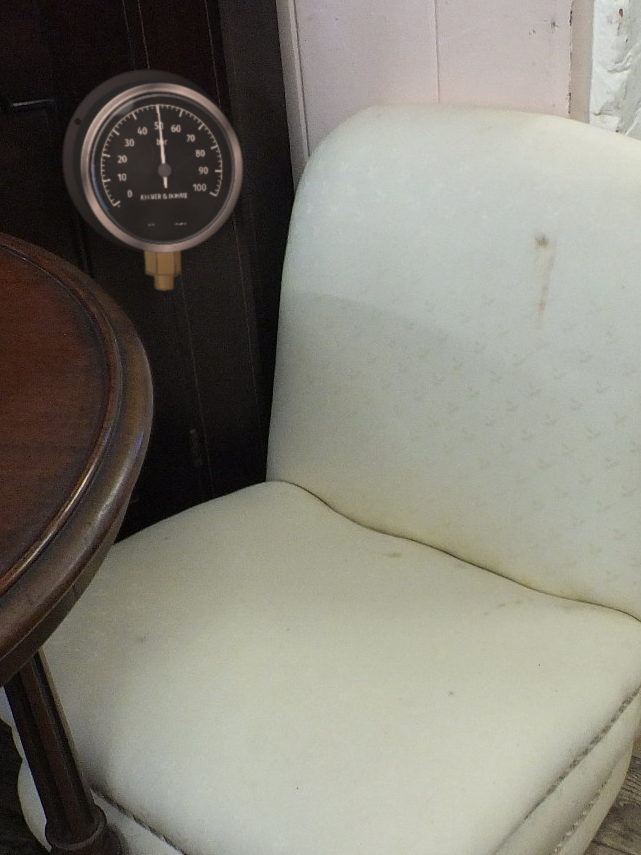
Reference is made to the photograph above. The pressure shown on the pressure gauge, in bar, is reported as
50 bar
